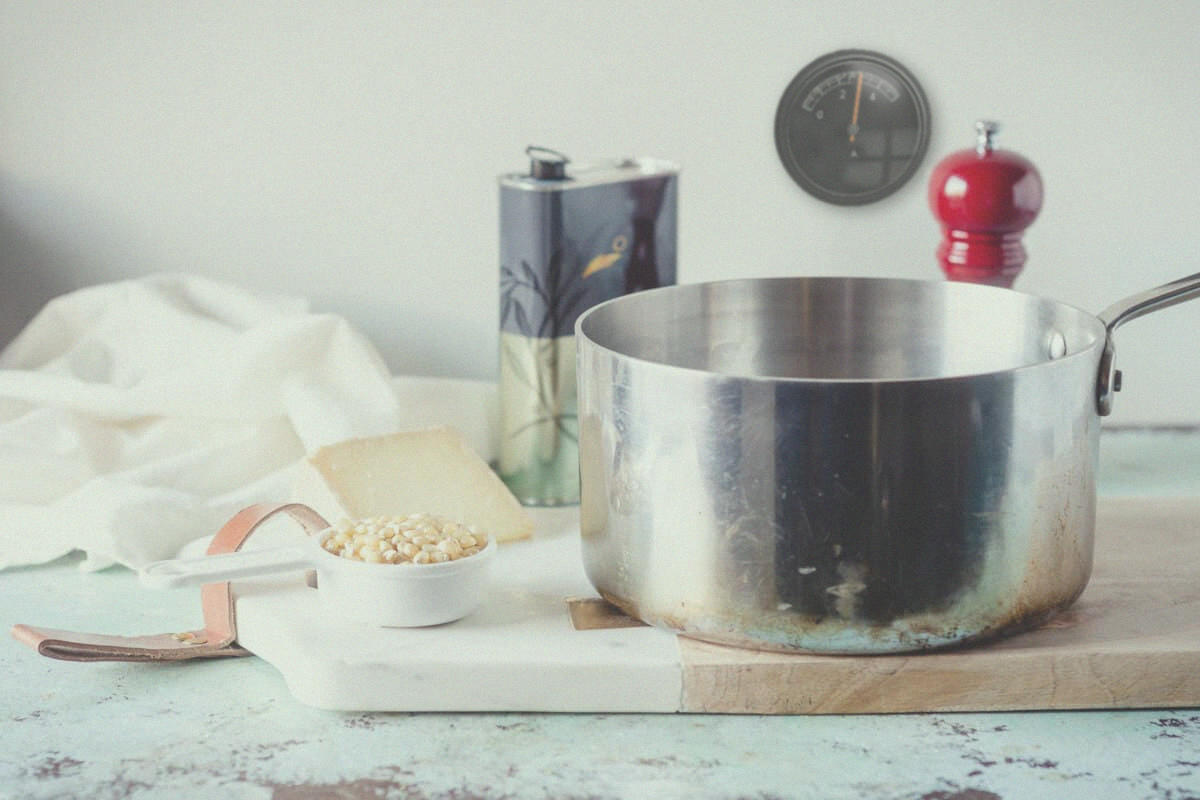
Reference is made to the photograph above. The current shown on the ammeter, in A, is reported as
3 A
